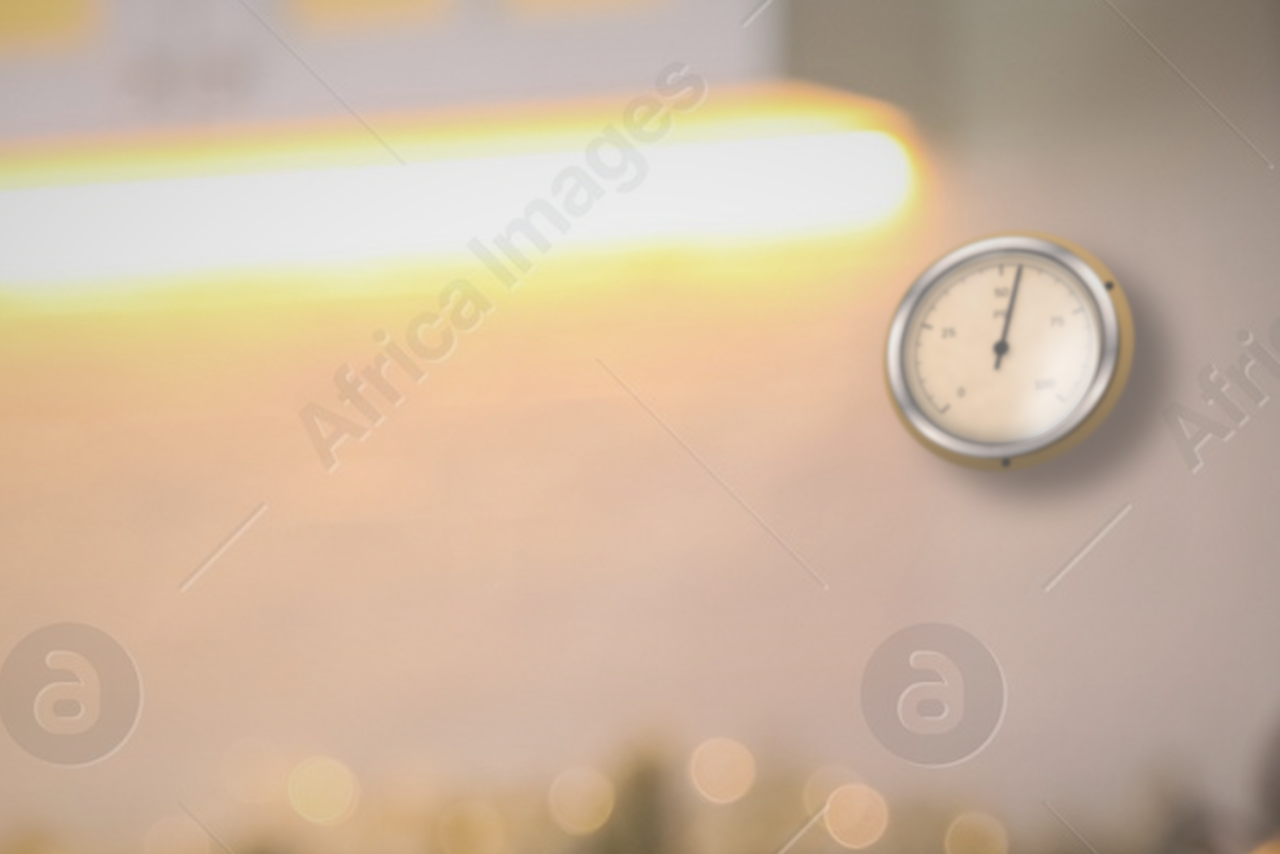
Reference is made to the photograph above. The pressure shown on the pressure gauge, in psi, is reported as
55 psi
